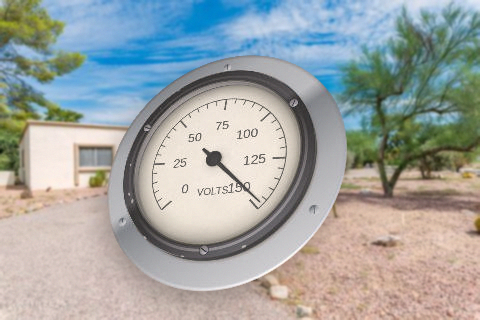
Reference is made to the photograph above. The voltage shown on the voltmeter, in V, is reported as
147.5 V
